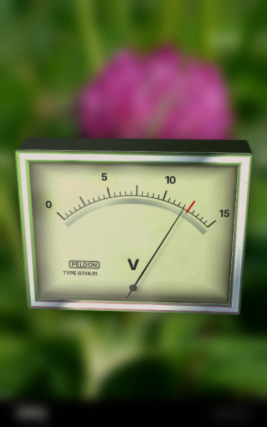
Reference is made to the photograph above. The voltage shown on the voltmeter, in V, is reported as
12 V
